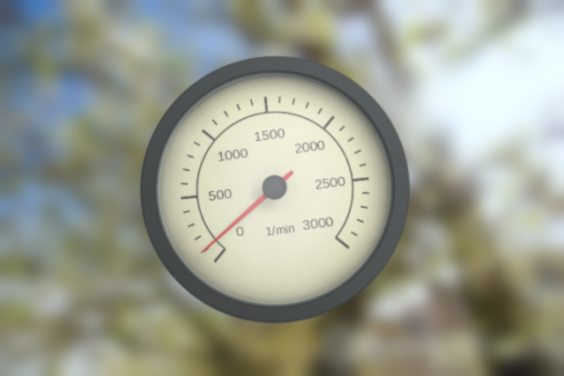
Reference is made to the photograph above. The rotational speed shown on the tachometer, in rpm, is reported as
100 rpm
